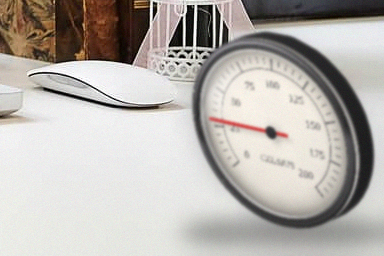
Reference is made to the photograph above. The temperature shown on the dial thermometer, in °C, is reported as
30 °C
